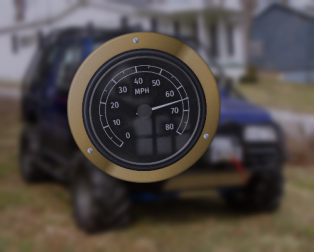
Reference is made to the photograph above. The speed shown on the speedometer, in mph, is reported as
65 mph
